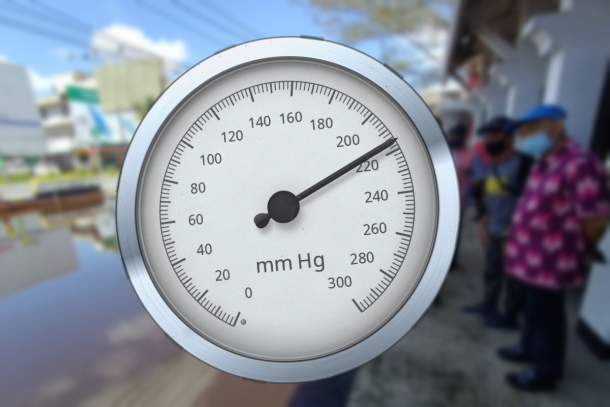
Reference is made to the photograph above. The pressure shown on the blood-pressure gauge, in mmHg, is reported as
216 mmHg
